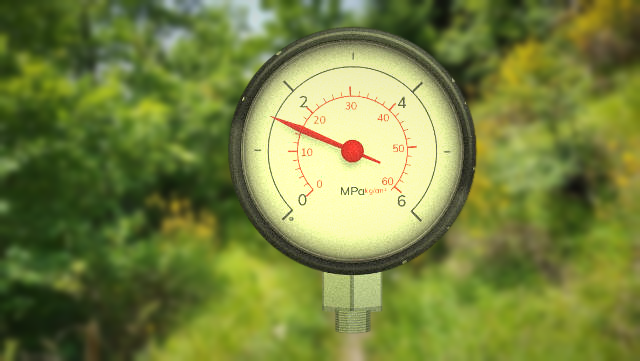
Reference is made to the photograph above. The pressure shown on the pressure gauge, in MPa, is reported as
1.5 MPa
